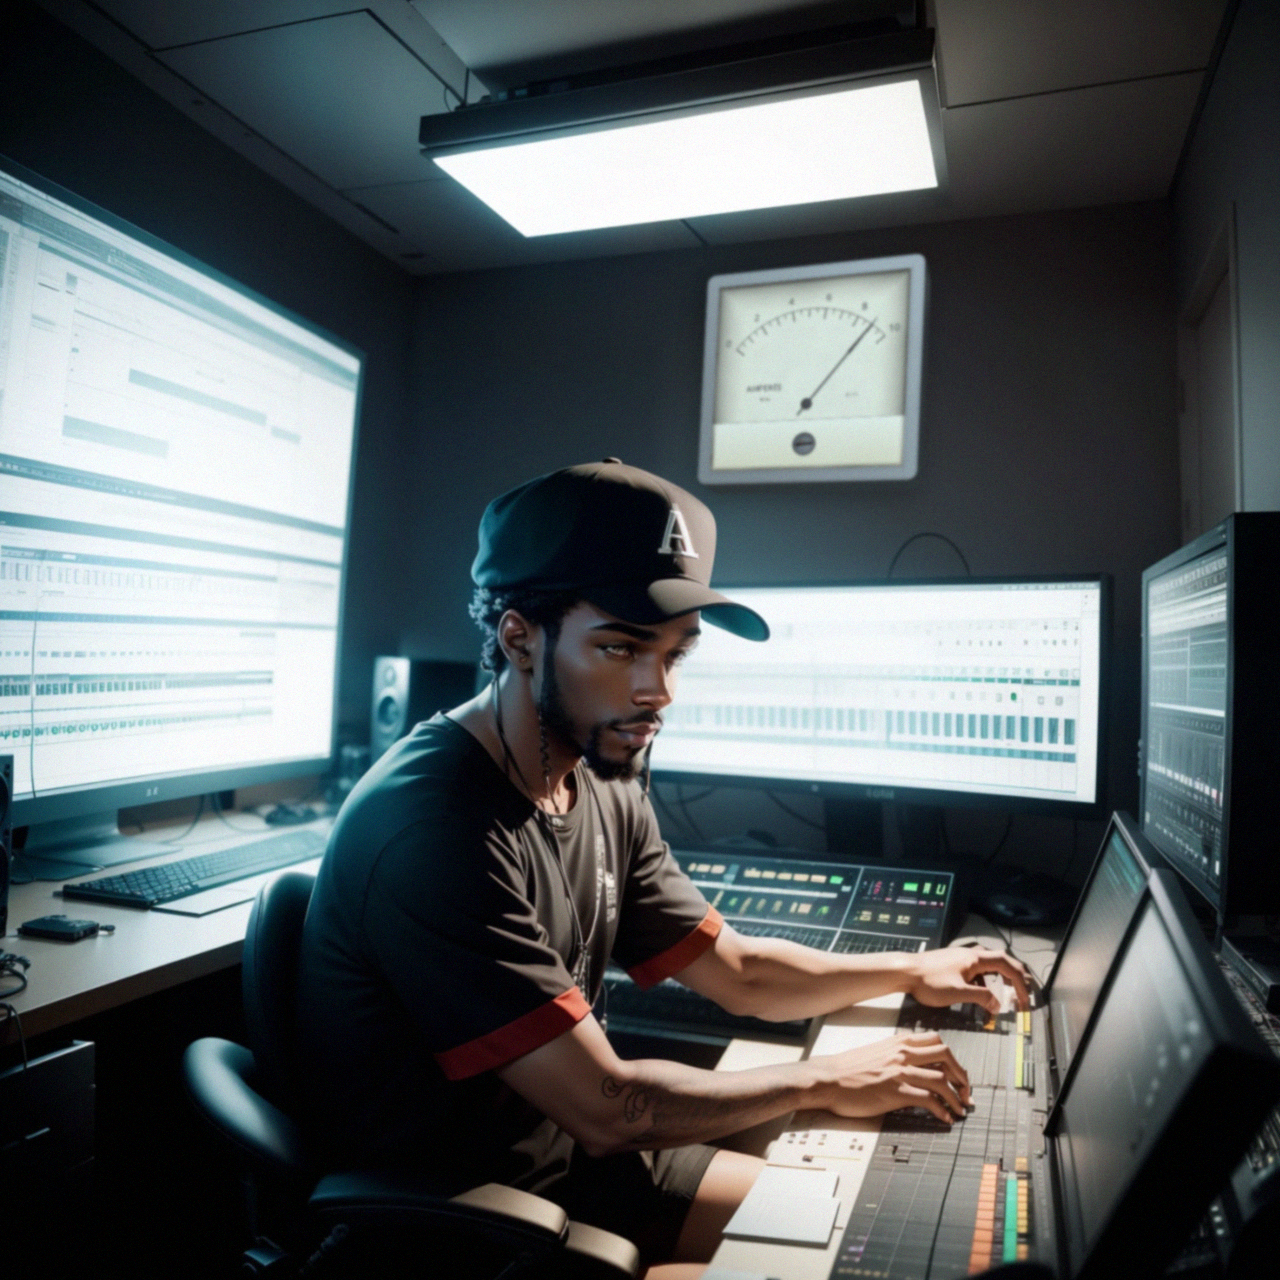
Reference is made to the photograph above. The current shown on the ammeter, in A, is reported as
9 A
